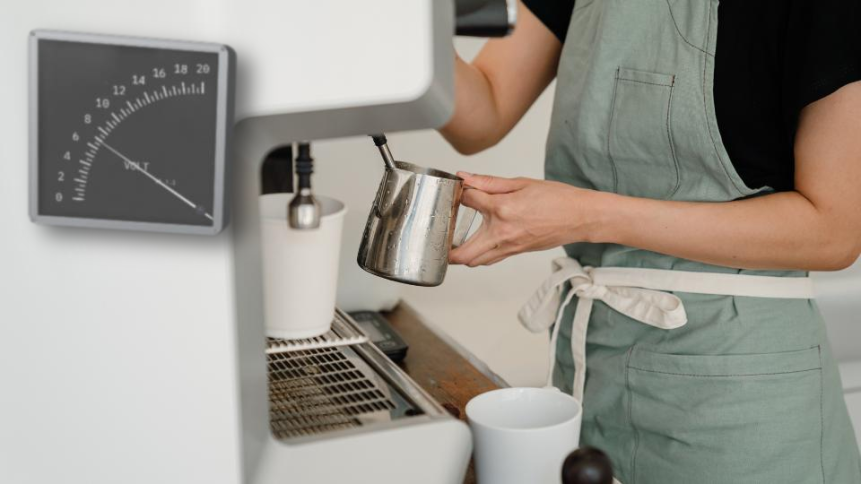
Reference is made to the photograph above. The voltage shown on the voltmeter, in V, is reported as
7 V
